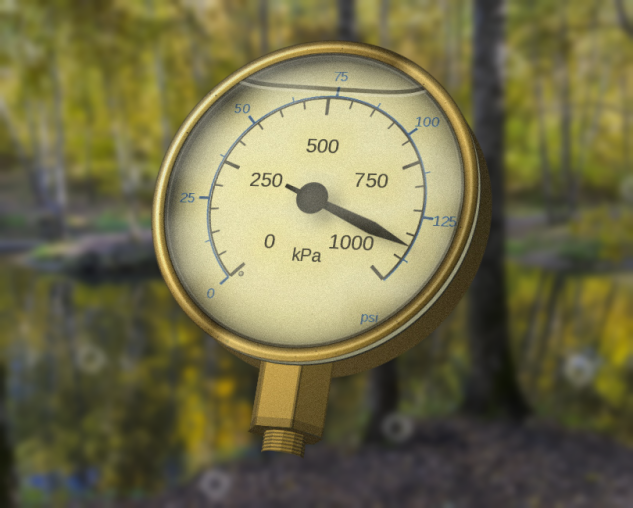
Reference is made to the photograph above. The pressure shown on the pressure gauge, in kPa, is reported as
925 kPa
